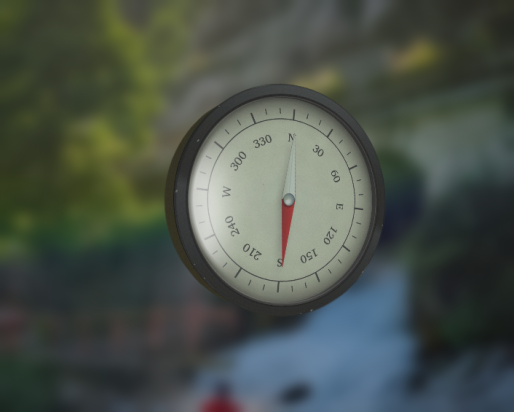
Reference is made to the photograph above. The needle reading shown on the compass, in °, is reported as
180 °
